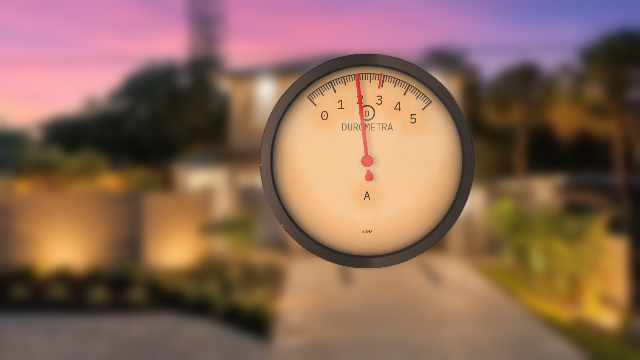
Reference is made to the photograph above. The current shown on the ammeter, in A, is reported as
2 A
